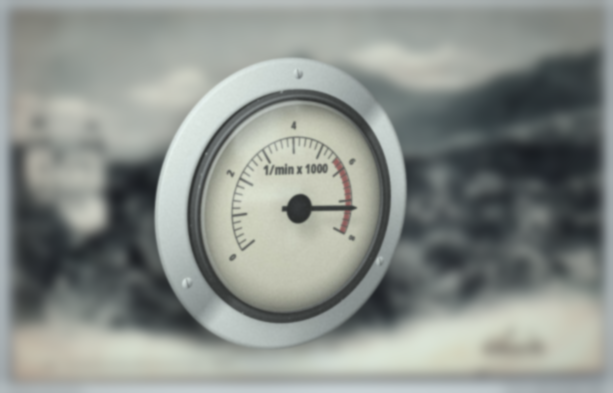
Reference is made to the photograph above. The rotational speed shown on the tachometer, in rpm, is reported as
7200 rpm
